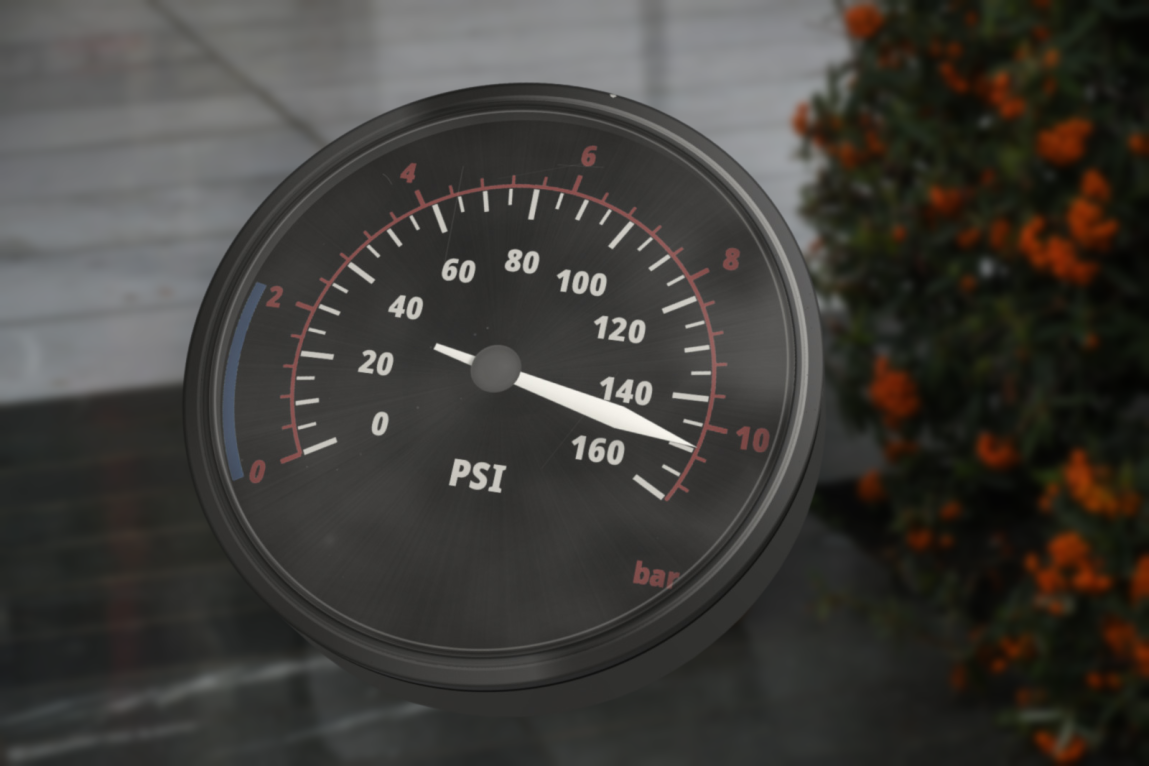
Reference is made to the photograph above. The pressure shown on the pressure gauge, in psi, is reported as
150 psi
